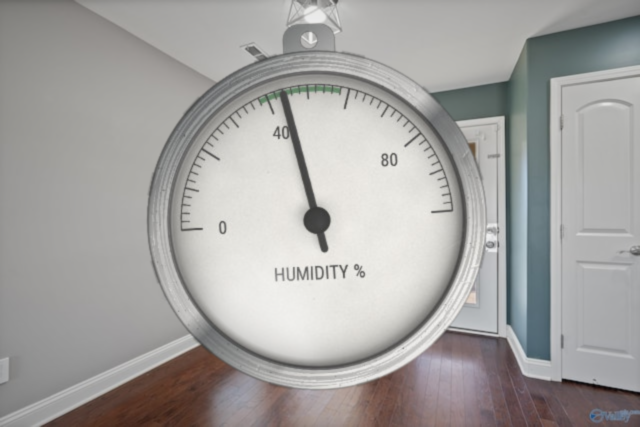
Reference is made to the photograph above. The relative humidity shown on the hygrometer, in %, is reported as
44 %
